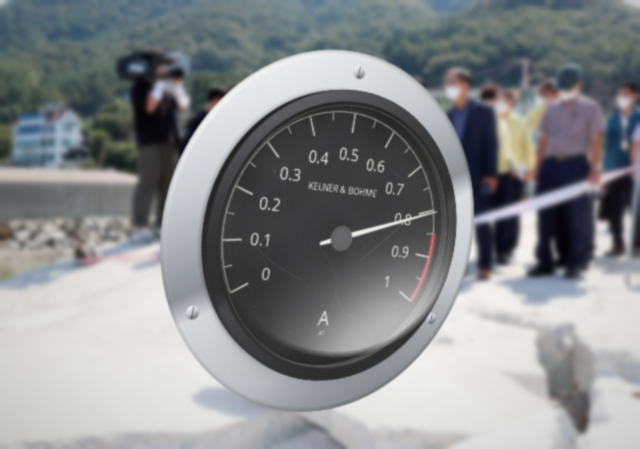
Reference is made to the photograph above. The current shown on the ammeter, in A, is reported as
0.8 A
